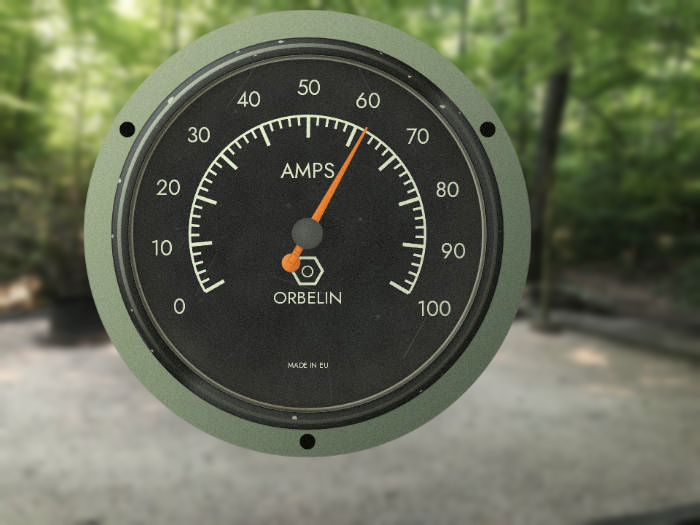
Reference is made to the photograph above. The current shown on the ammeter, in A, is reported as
62 A
